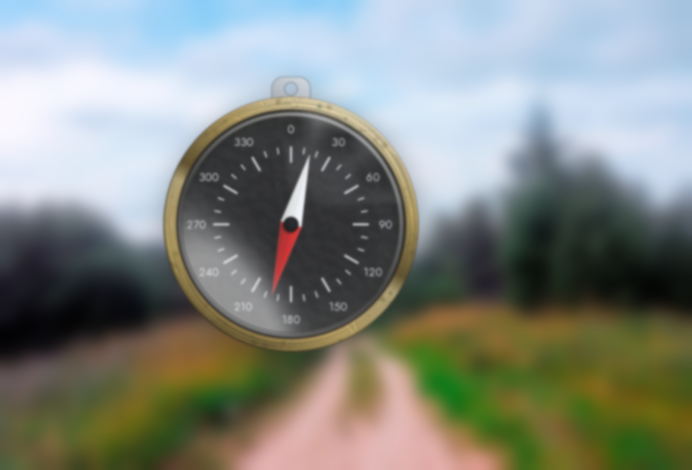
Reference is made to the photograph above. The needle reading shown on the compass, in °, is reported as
195 °
